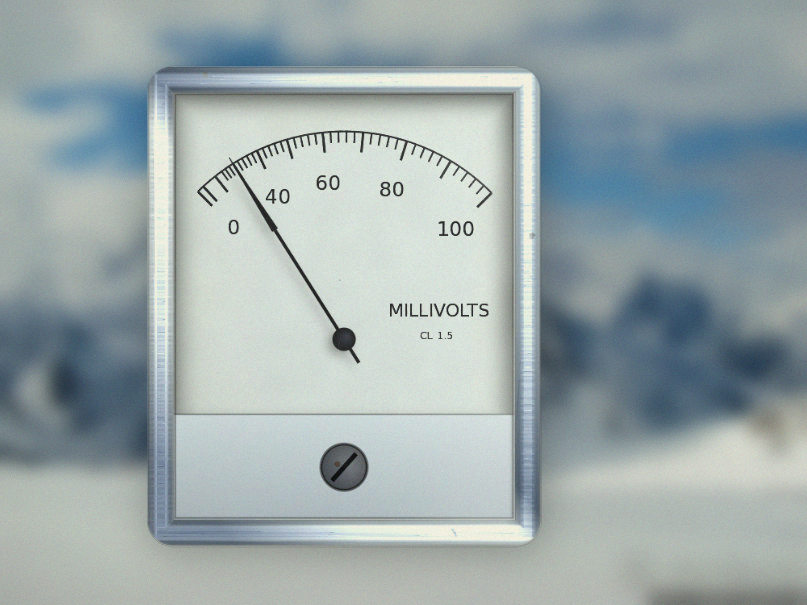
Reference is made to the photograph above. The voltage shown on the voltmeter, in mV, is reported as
30 mV
